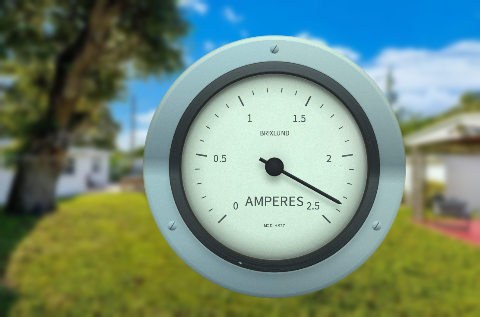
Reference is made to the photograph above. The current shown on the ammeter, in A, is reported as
2.35 A
